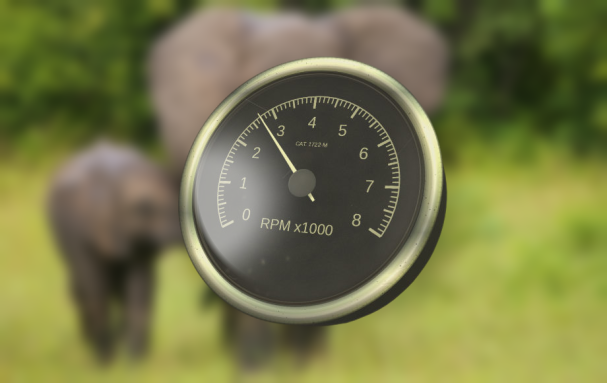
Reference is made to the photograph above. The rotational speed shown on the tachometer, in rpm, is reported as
2700 rpm
